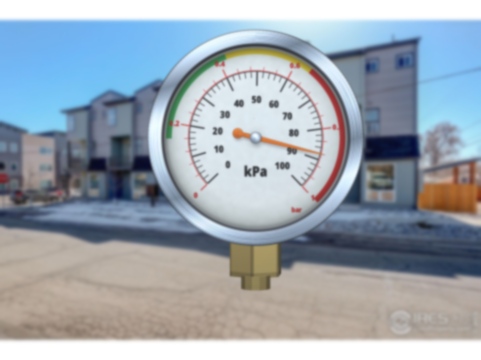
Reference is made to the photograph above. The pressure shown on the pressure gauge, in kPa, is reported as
88 kPa
